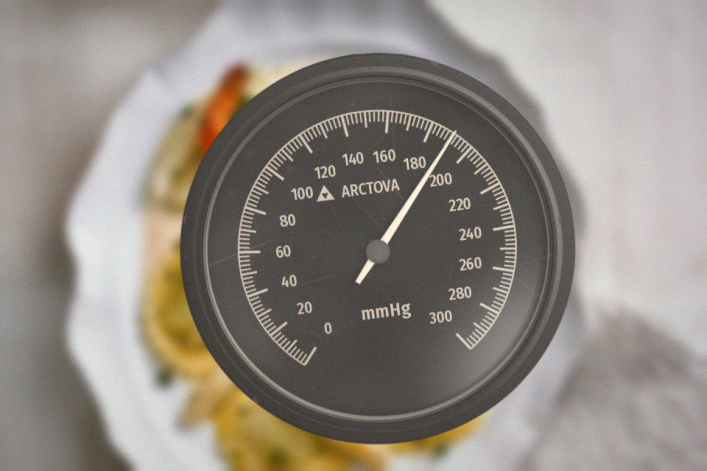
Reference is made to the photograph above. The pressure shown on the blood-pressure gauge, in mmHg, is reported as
190 mmHg
